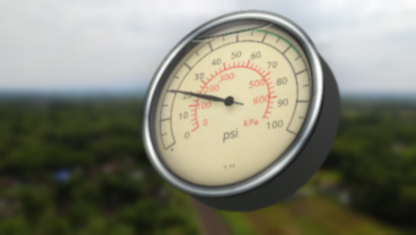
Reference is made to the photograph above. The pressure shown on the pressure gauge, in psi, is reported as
20 psi
